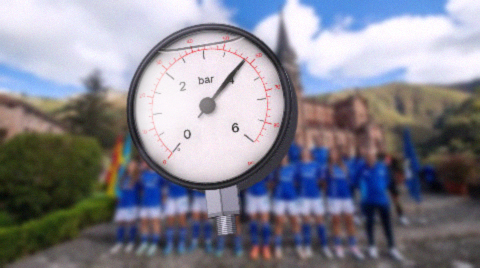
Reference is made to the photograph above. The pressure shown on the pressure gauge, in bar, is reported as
4 bar
